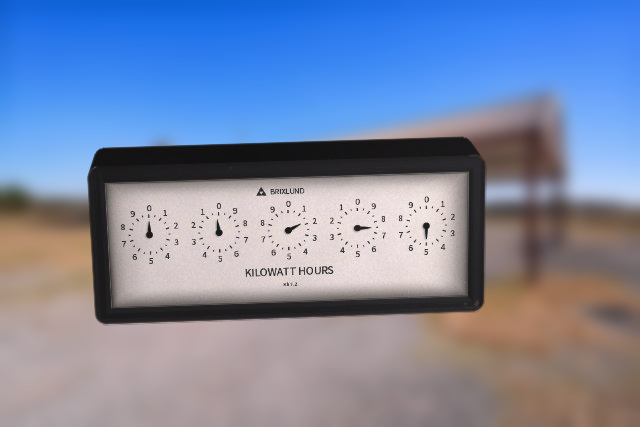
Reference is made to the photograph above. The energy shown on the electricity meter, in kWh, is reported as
175 kWh
